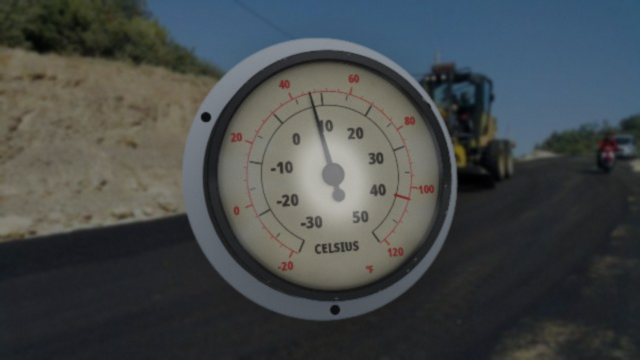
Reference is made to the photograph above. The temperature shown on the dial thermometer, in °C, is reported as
7.5 °C
